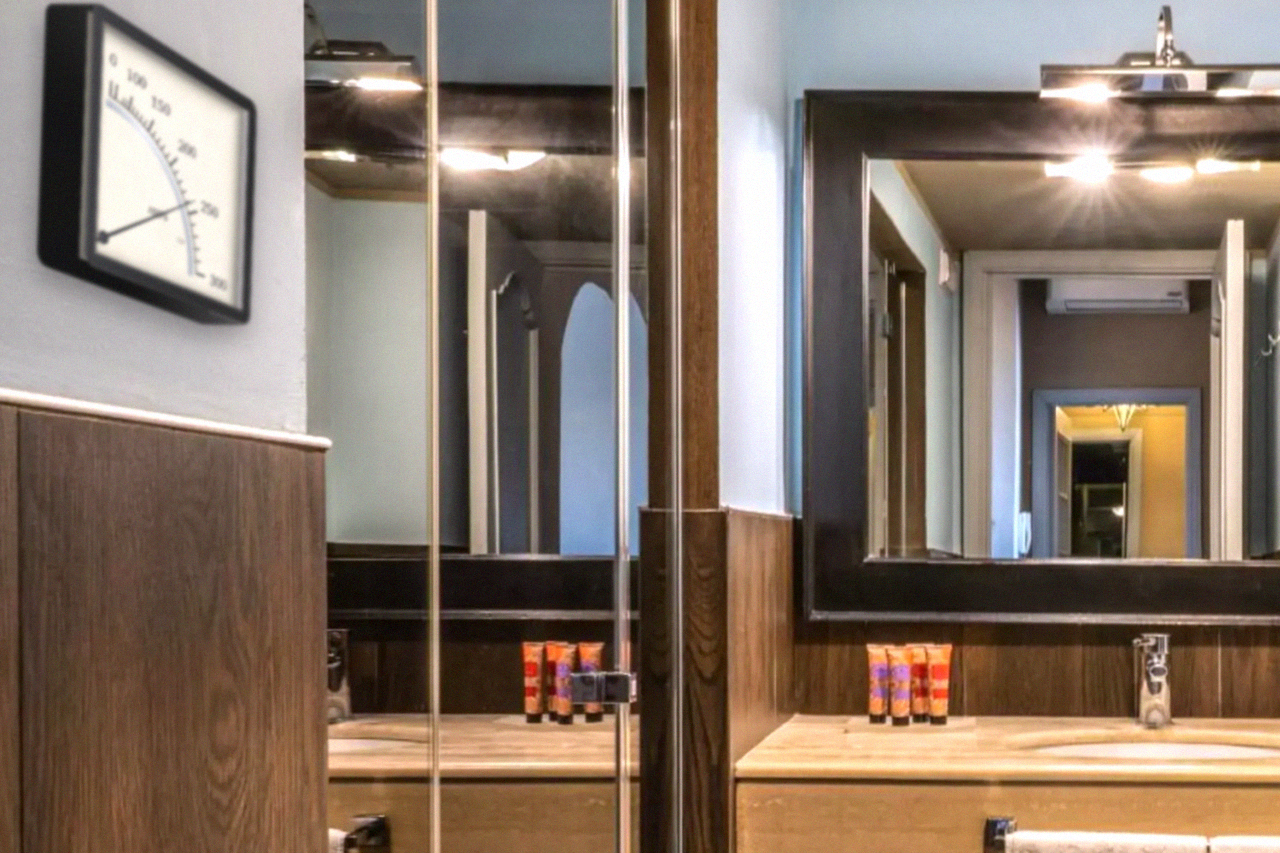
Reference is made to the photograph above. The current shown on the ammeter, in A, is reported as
240 A
